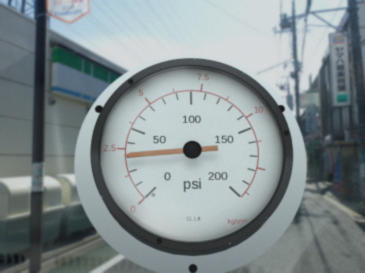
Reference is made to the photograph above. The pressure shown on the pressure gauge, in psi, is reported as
30 psi
